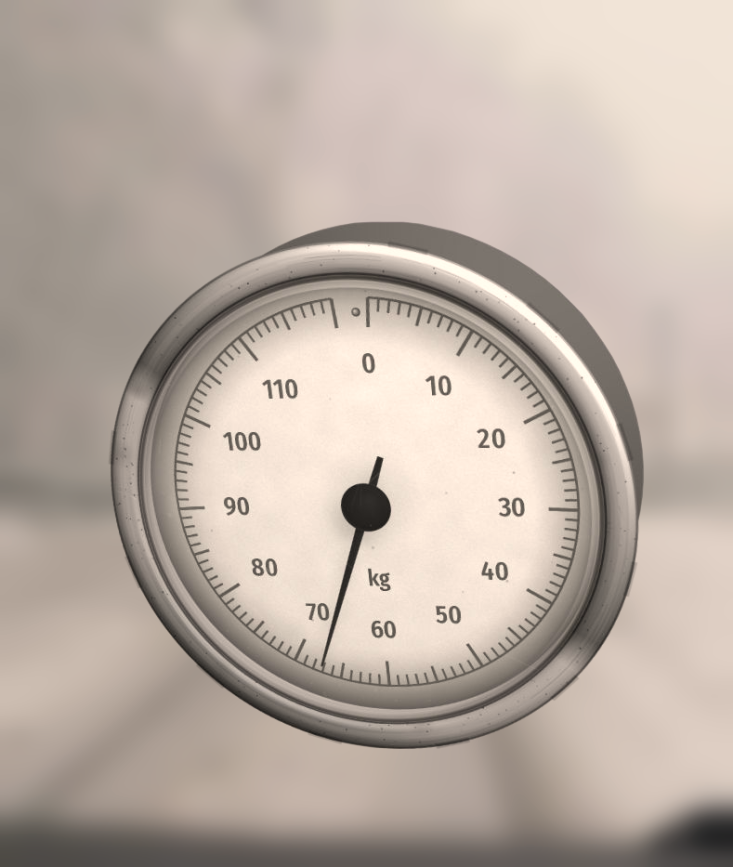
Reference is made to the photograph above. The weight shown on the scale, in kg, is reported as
67 kg
